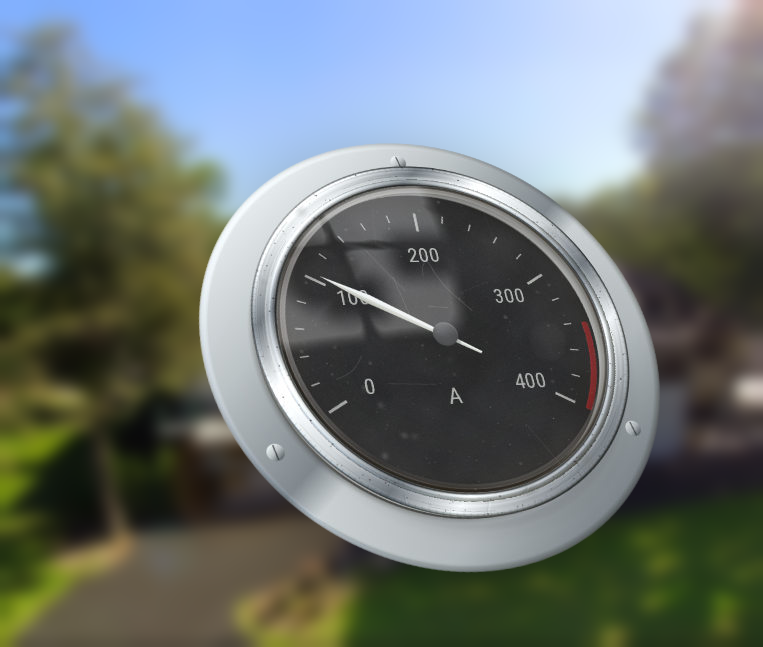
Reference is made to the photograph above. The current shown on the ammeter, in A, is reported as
100 A
